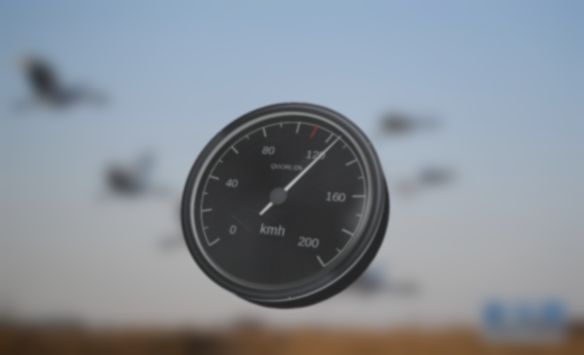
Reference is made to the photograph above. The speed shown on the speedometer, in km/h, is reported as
125 km/h
